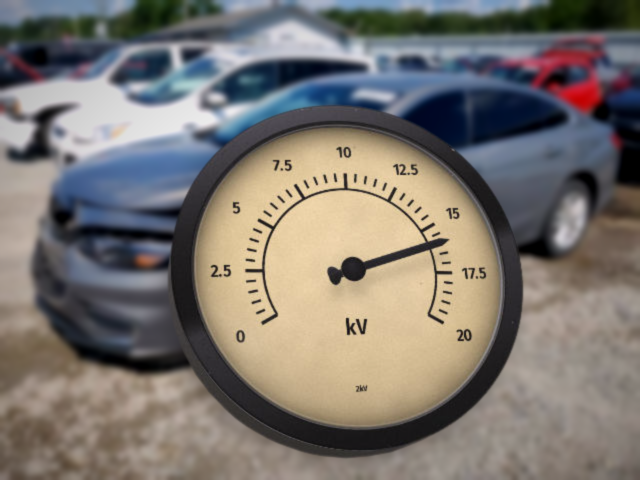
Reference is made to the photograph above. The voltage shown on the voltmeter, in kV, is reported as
16 kV
